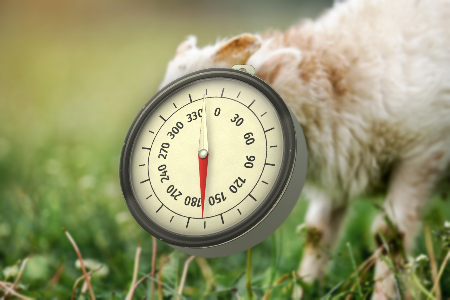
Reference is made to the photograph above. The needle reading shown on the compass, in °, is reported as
165 °
